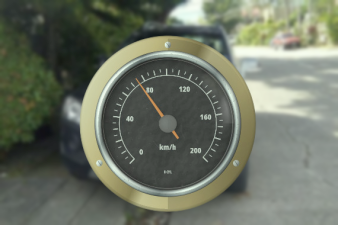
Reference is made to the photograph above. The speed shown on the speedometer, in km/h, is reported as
75 km/h
